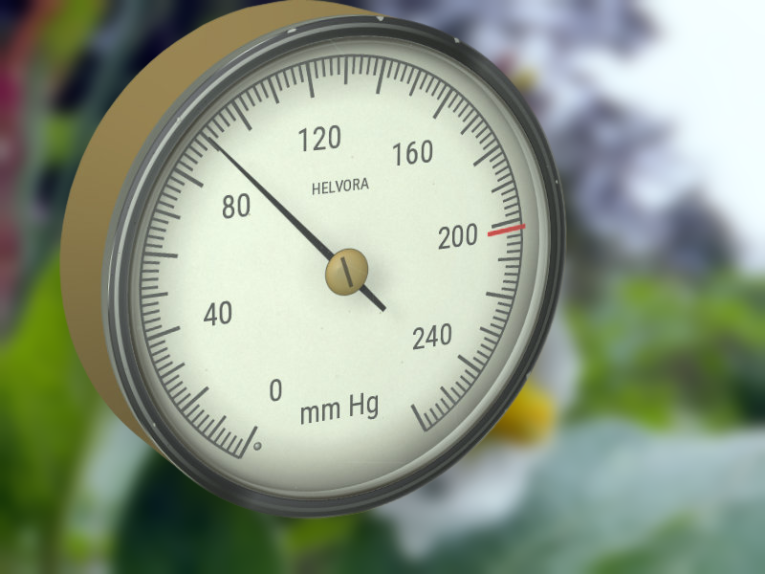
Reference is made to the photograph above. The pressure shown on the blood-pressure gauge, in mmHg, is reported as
90 mmHg
